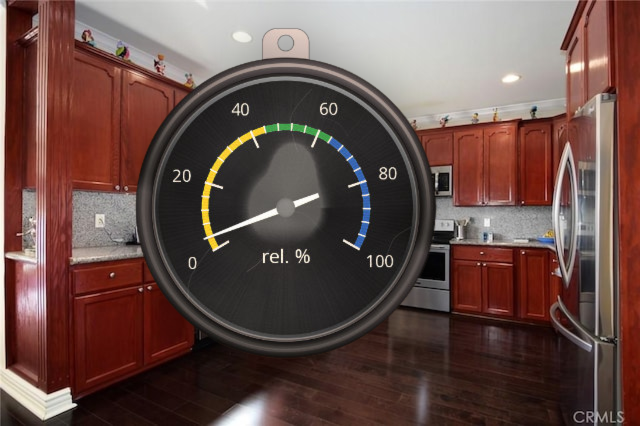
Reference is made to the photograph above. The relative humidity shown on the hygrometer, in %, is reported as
4 %
